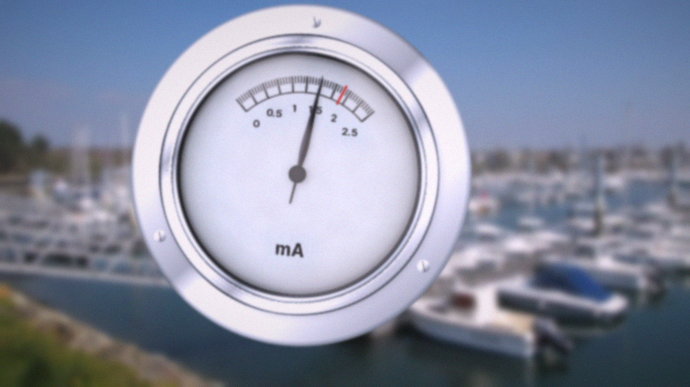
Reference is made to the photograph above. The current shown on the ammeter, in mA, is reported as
1.5 mA
